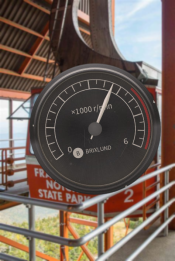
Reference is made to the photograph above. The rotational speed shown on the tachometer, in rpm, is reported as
3750 rpm
